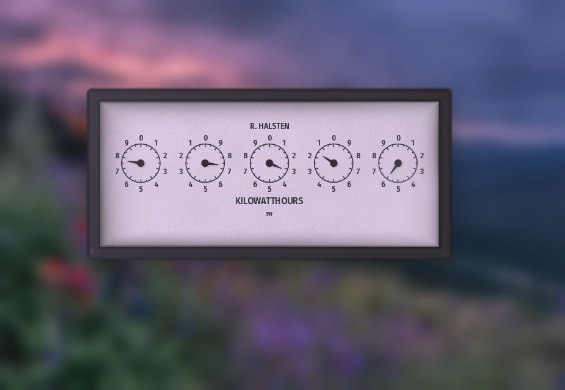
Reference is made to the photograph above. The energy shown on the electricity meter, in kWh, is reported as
77316 kWh
